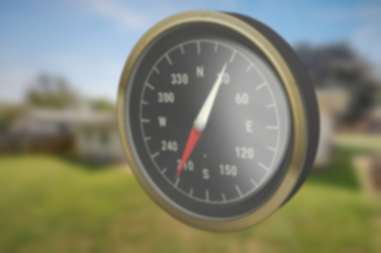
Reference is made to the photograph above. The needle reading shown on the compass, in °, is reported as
210 °
